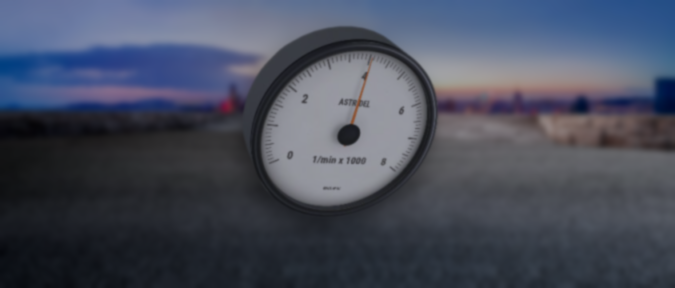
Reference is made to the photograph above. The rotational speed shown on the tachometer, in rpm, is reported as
4000 rpm
